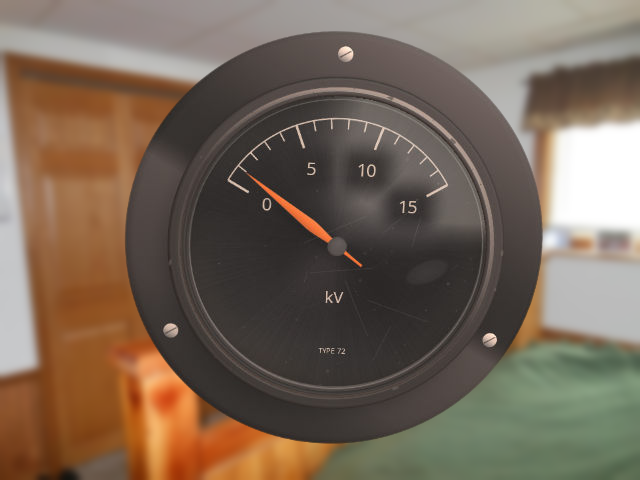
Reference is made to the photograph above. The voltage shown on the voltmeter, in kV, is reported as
1 kV
